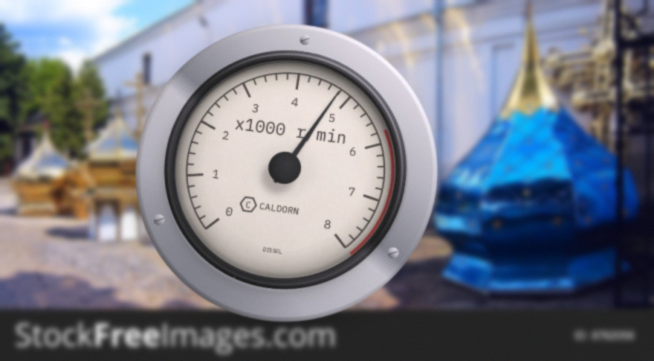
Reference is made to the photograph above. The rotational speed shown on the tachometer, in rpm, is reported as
4800 rpm
